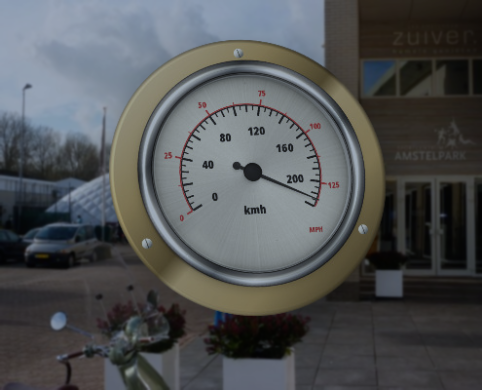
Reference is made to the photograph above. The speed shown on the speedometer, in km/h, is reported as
215 km/h
